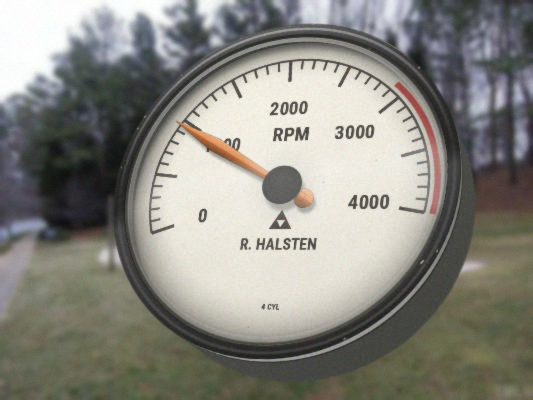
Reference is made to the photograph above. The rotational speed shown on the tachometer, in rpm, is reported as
950 rpm
